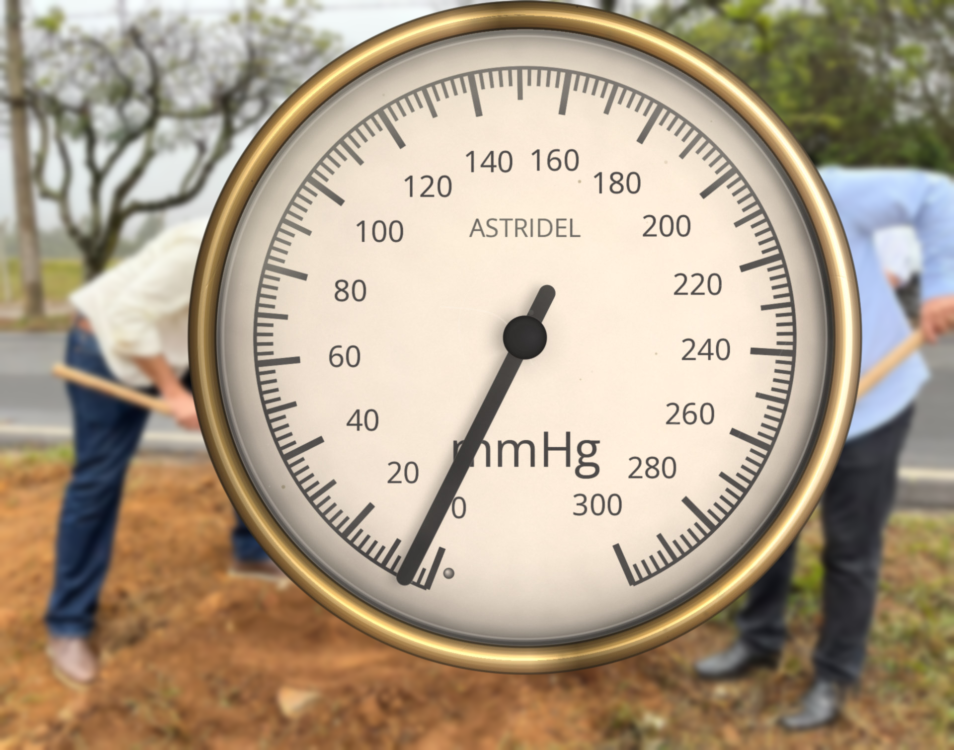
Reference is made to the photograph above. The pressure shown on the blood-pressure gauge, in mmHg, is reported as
5 mmHg
